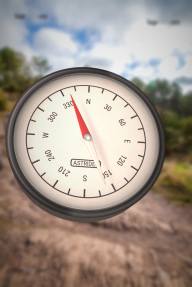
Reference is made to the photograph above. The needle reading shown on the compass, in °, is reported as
337.5 °
